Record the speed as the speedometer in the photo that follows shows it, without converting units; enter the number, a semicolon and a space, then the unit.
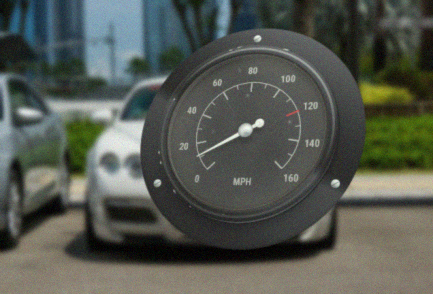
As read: 10; mph
